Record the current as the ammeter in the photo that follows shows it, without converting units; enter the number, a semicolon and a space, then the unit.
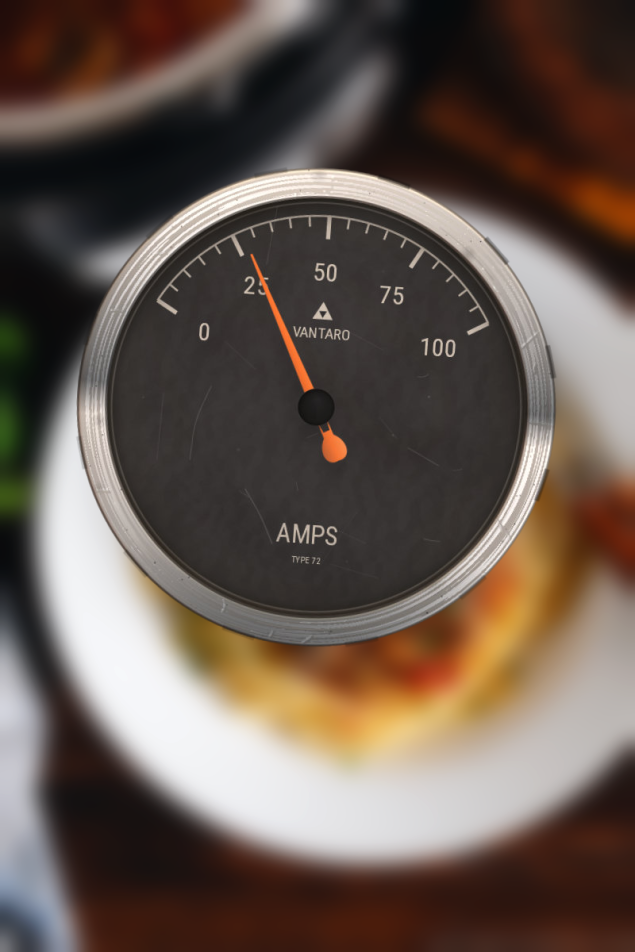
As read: 27.5; A
